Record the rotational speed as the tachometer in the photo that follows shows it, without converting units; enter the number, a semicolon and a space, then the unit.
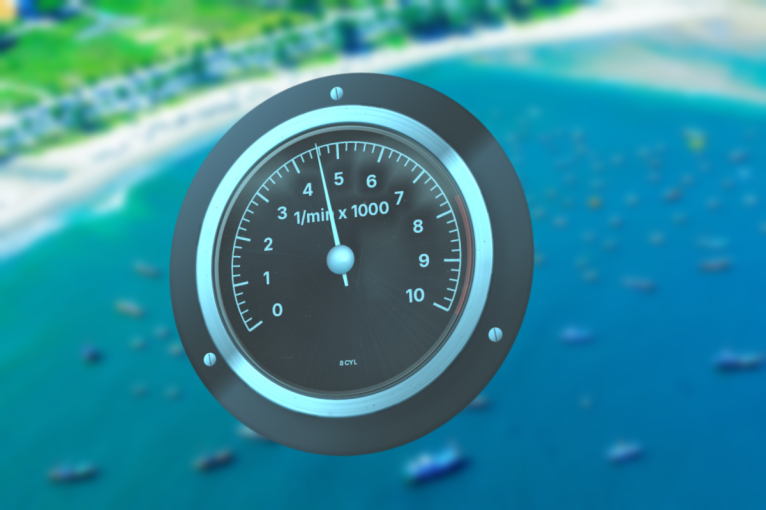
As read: 4600; rpm
